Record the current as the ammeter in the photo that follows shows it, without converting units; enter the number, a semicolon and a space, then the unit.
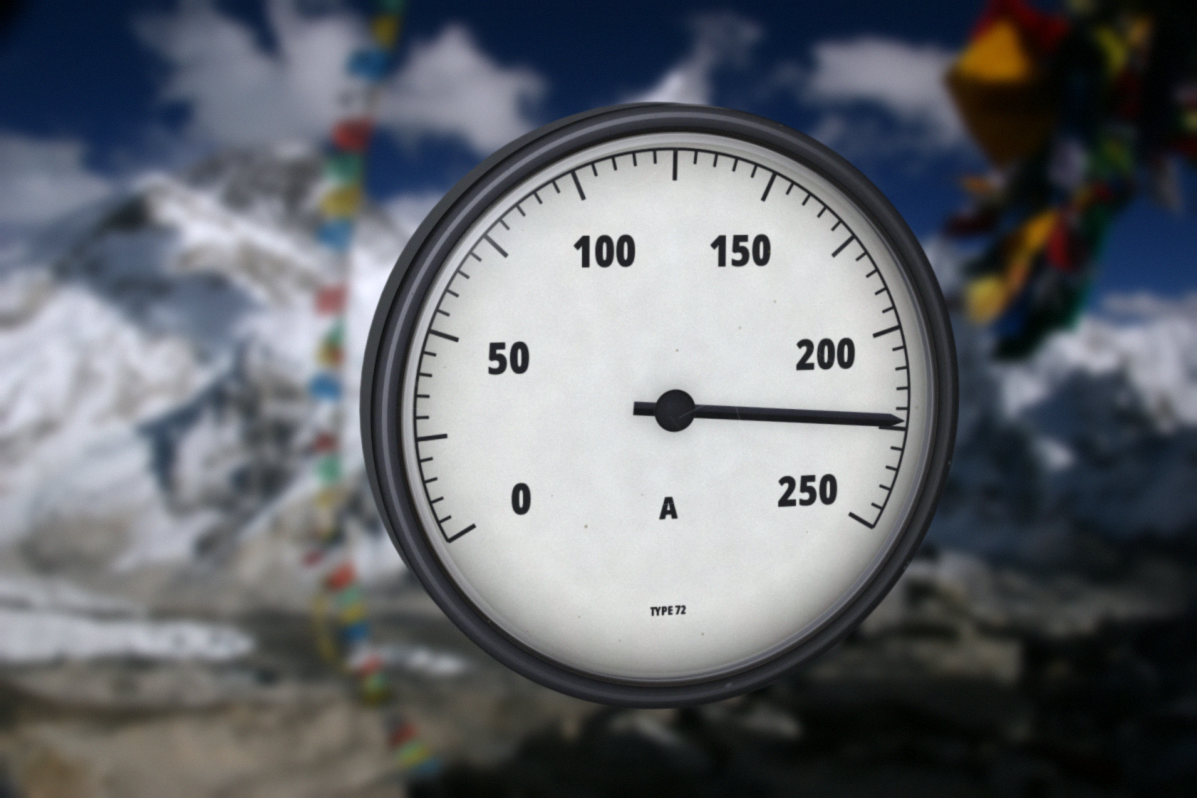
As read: 222.5; A
